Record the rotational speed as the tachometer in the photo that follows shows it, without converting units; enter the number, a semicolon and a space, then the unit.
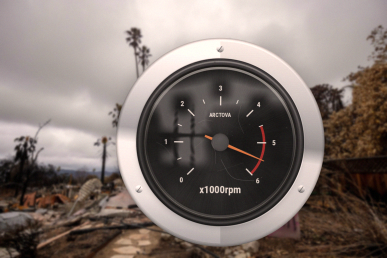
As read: 5500; rpm
